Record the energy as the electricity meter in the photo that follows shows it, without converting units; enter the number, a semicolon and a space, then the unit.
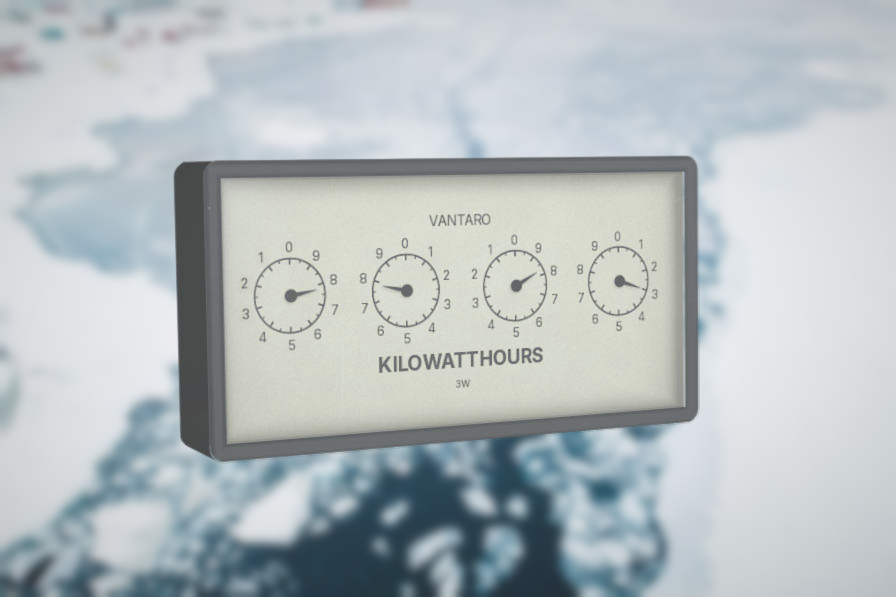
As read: 7783; kWh
